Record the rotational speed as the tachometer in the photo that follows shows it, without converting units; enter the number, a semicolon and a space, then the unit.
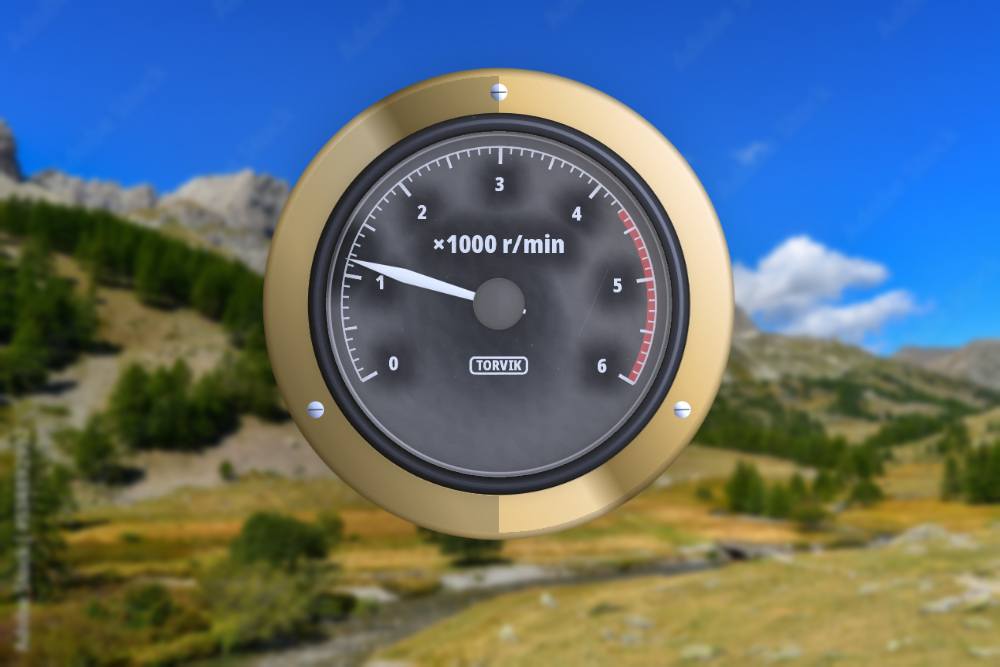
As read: 1150; rpm
